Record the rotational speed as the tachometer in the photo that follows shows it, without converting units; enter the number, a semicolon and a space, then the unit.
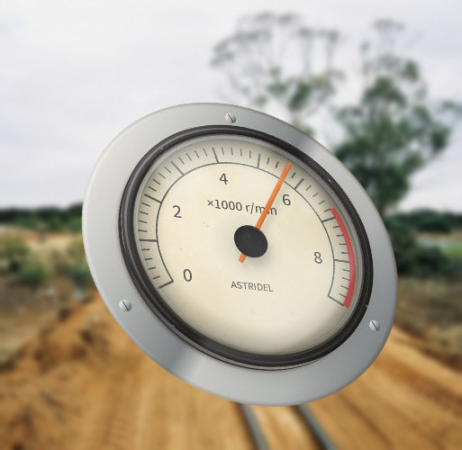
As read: 5600; rpm
